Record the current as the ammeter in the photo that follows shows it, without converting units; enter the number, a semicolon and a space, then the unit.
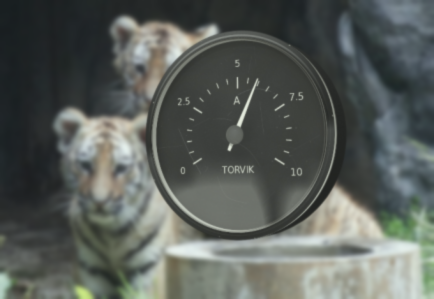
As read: 6; A
